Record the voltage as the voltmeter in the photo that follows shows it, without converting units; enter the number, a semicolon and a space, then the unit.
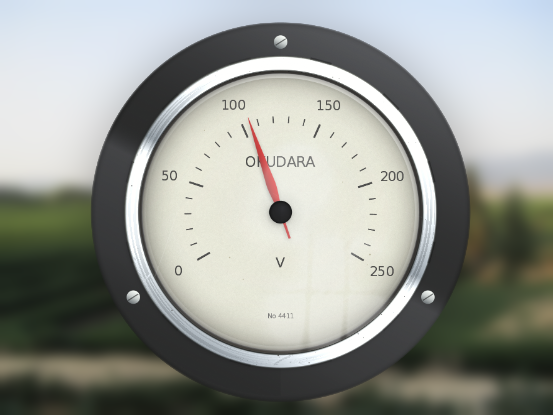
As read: 105; V
